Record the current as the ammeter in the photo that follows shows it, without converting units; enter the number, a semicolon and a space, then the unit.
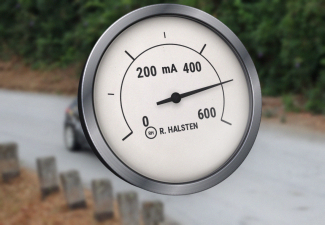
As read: 500; mA
